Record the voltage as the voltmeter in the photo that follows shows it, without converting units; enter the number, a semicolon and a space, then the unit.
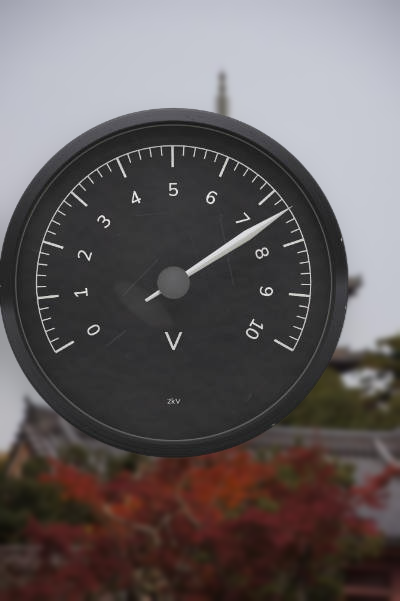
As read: 7.4; V
